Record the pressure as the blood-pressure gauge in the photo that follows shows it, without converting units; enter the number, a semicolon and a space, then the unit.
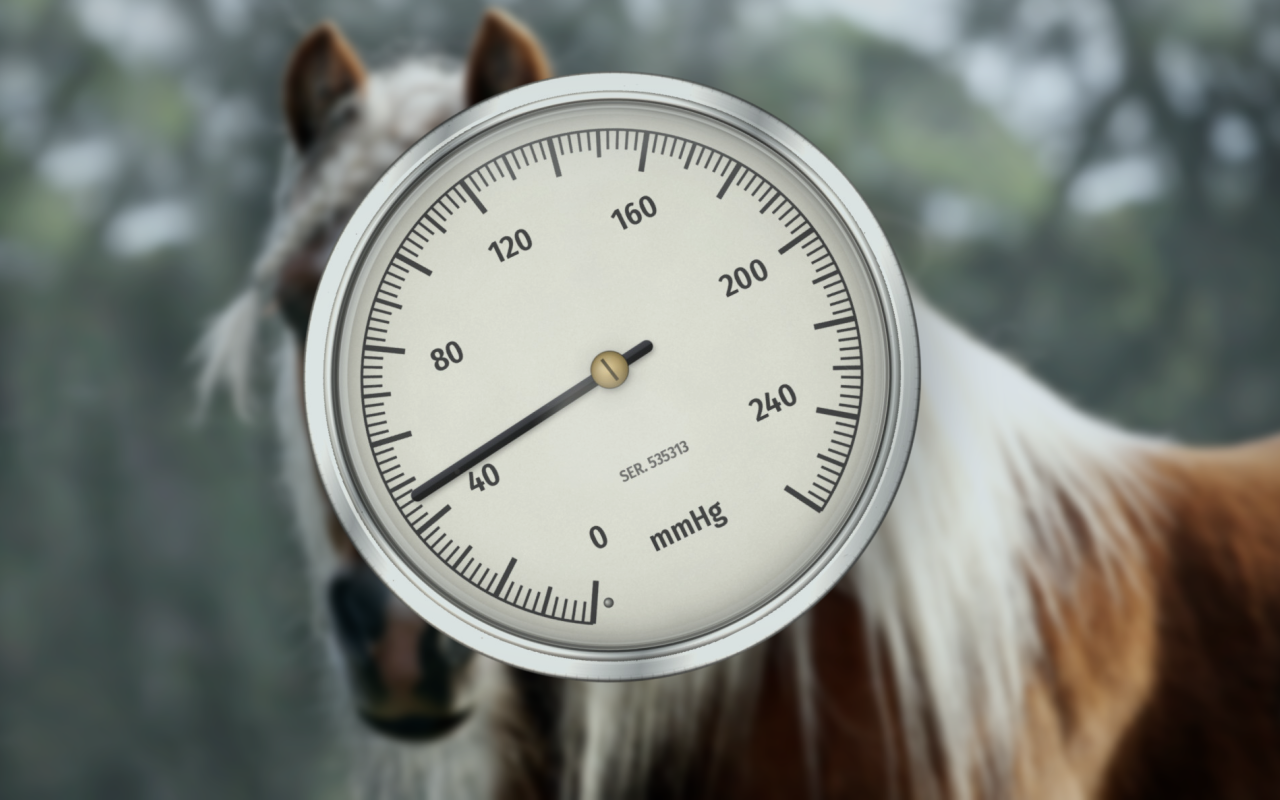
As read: 46; mmHg
